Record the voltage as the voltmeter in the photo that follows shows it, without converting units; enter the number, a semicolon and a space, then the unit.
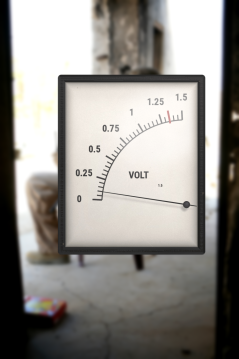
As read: 0.1; V
